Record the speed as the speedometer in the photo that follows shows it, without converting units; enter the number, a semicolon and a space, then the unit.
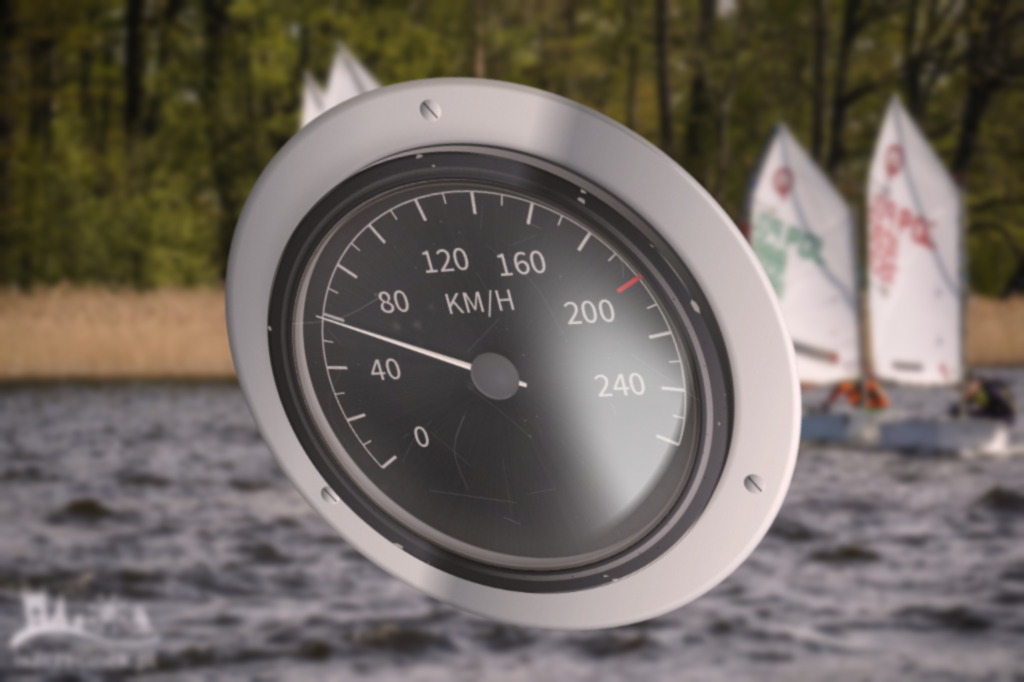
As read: 60; km/h
